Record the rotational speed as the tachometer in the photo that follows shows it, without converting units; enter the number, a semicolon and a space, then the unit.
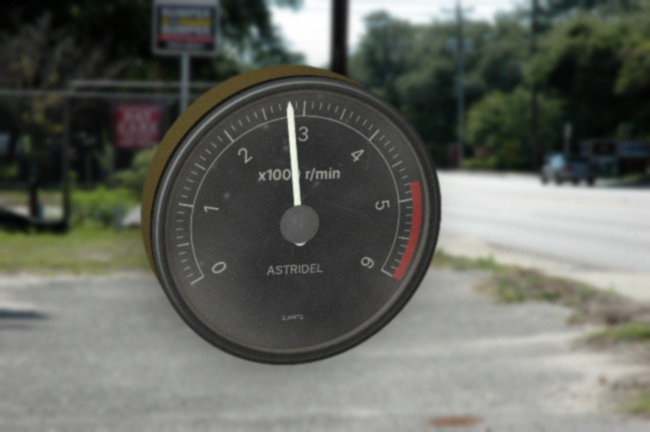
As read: 2800; rpm
